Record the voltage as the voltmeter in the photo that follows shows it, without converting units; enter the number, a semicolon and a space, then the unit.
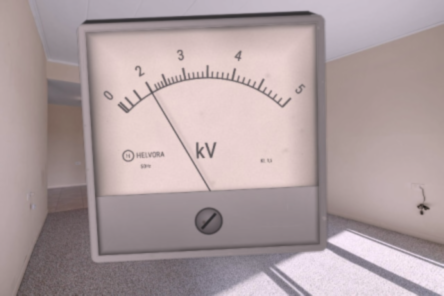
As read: 2; kV
